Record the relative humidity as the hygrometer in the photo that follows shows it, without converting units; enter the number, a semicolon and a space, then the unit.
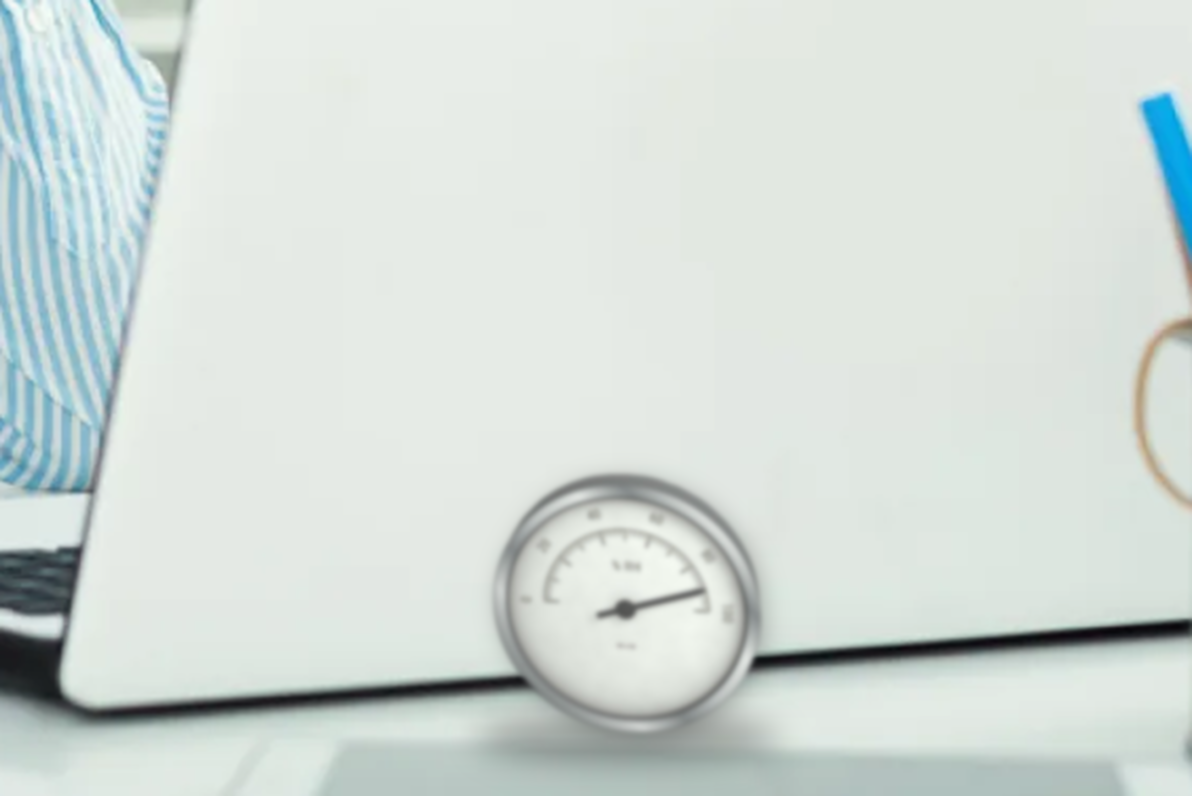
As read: 90; %
